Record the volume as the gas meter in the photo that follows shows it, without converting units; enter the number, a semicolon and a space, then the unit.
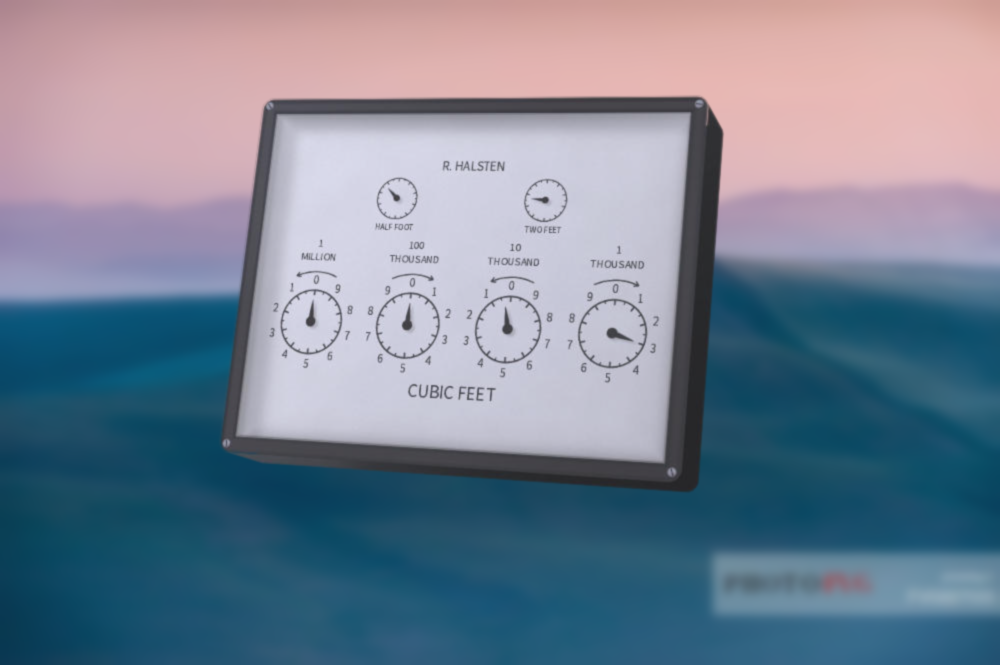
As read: 300; ft³
